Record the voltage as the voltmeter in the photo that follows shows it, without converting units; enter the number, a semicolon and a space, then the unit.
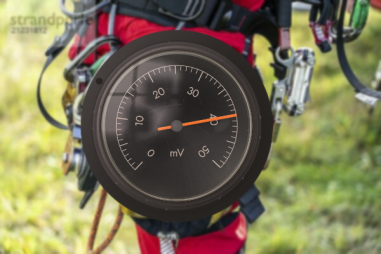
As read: 40; mV
